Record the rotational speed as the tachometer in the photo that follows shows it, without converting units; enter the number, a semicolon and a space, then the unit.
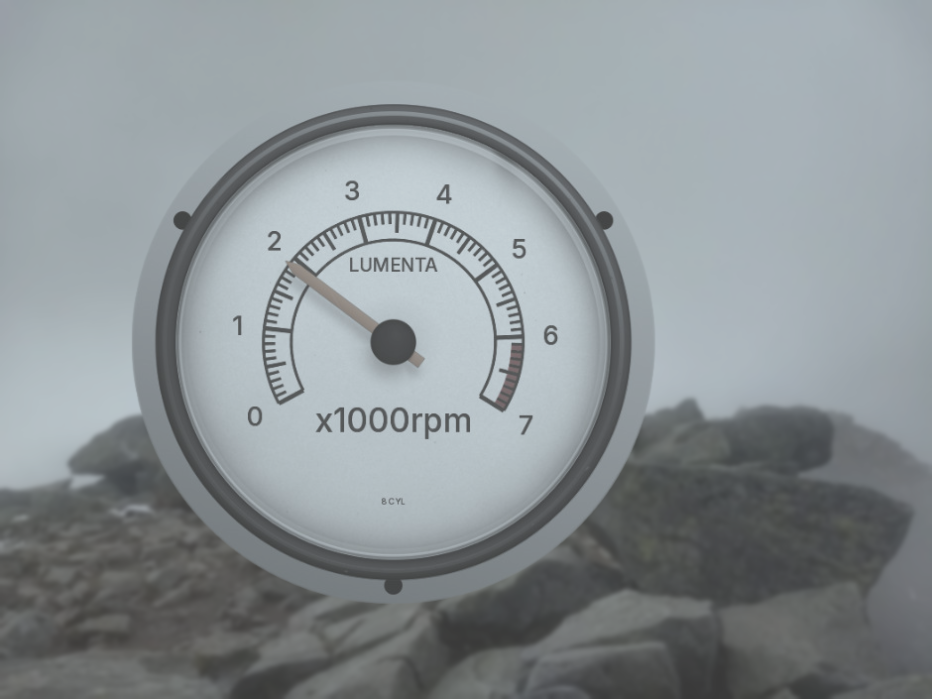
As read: 1900; rpm
